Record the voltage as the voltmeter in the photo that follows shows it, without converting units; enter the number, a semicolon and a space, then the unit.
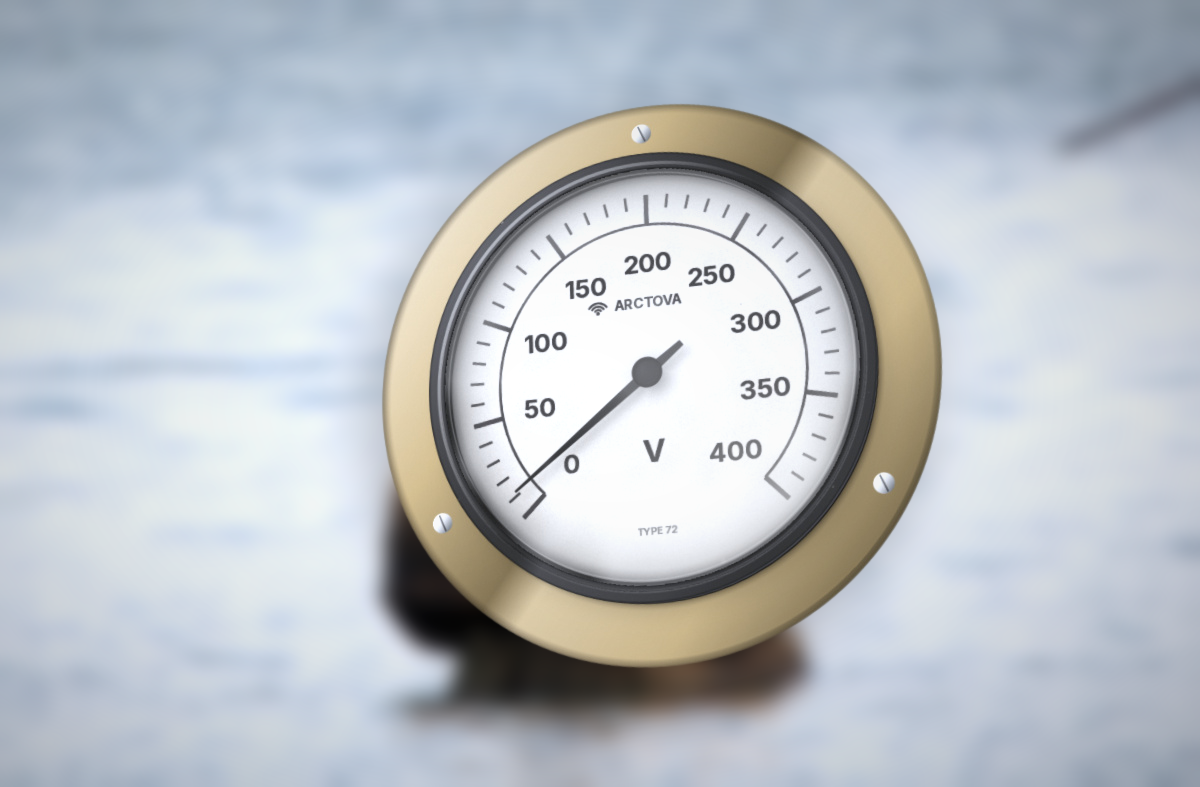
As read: 10; V
